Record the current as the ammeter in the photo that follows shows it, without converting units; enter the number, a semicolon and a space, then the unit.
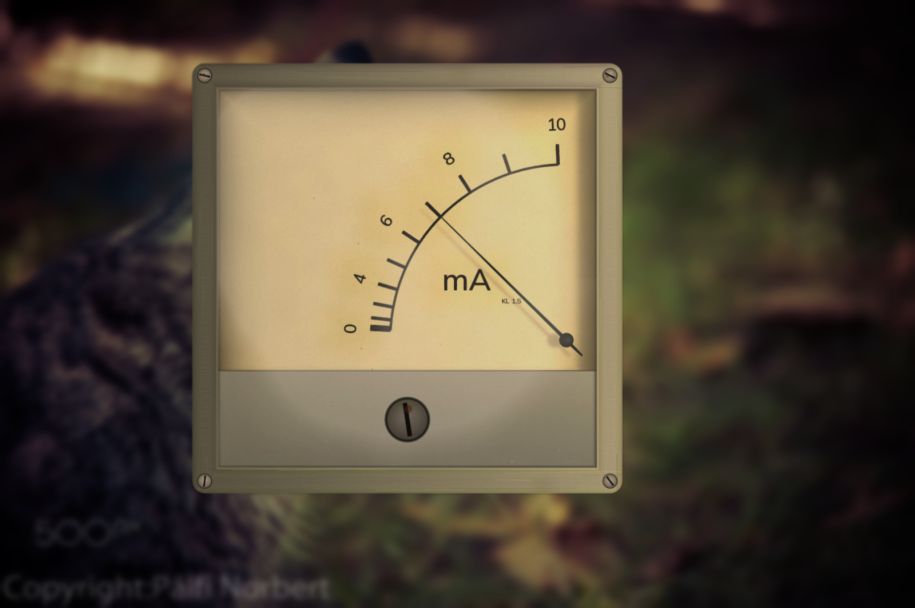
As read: 7; mA
